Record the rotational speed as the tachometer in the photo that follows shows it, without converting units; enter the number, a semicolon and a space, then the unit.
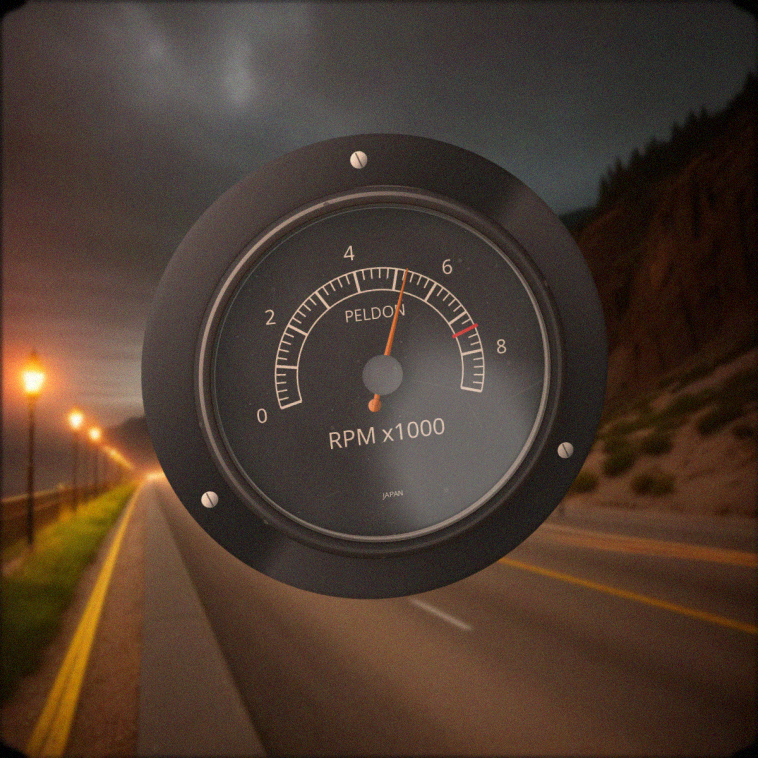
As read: 5200; rpm
